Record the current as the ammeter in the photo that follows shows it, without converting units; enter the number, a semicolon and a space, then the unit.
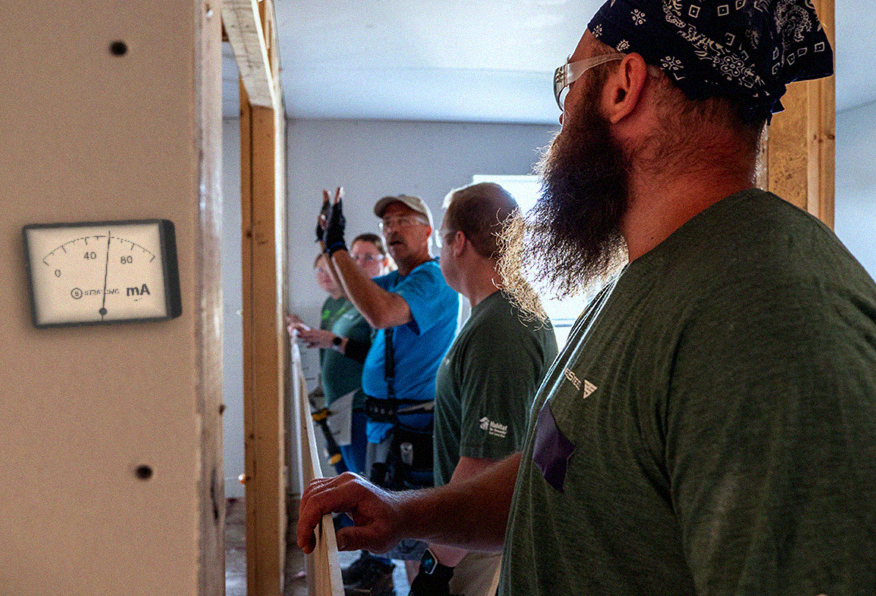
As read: 60; mA
